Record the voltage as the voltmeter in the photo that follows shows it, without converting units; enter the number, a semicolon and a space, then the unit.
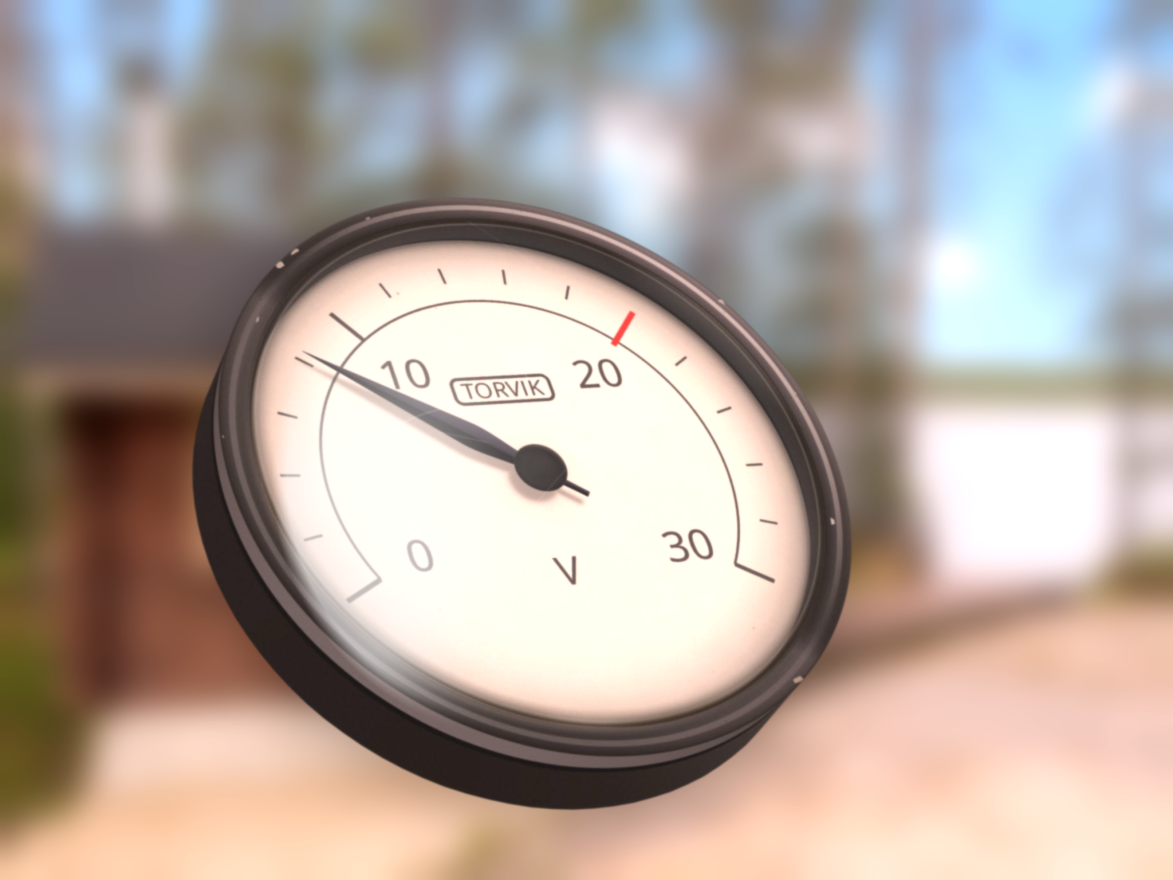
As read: 8; V
